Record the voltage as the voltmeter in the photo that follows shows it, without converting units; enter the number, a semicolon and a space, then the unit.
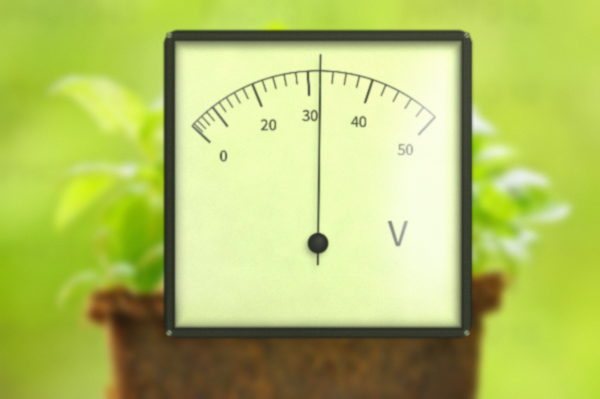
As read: 32; V
